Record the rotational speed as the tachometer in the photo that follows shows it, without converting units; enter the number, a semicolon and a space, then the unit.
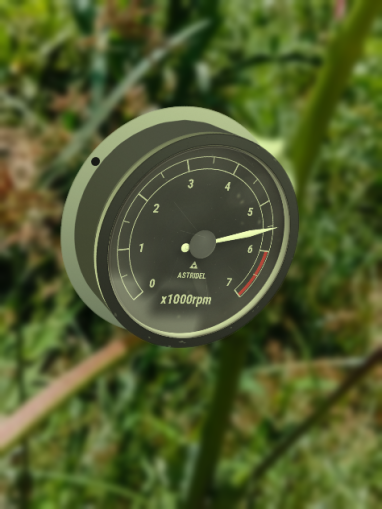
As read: 5500; rpm
